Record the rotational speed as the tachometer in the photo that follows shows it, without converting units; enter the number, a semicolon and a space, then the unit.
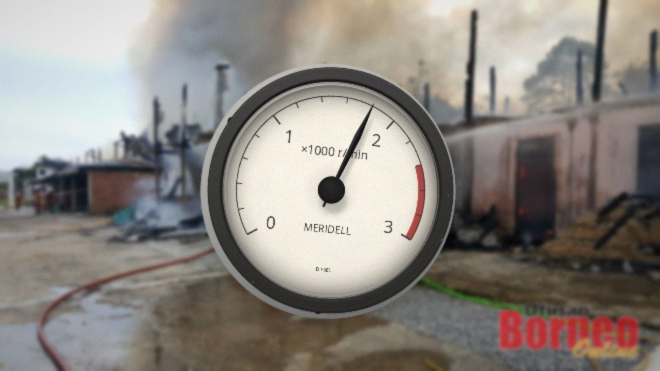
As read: 1800; rpm
